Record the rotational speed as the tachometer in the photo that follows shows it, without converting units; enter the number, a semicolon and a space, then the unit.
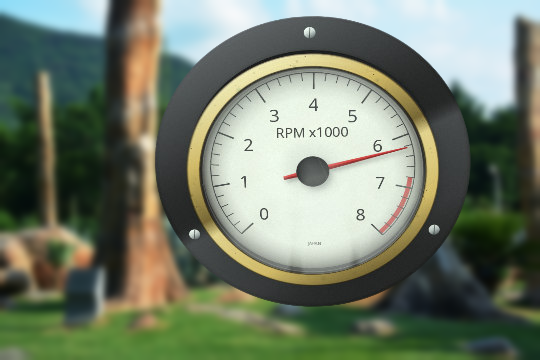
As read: 6200; rpm
